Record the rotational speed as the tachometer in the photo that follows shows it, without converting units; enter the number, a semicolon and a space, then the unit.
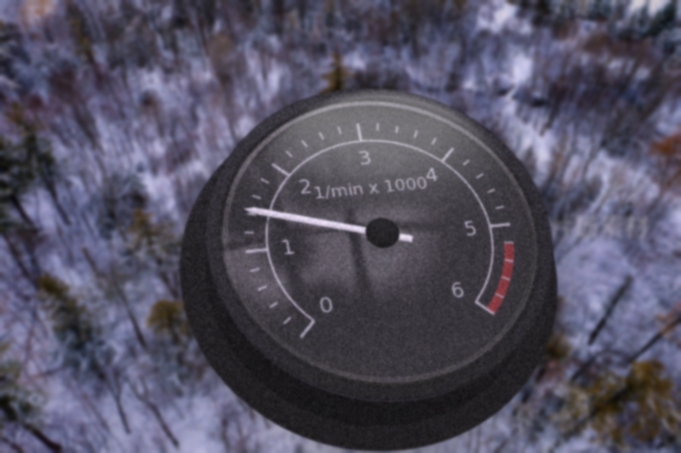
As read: 1400; rpm
